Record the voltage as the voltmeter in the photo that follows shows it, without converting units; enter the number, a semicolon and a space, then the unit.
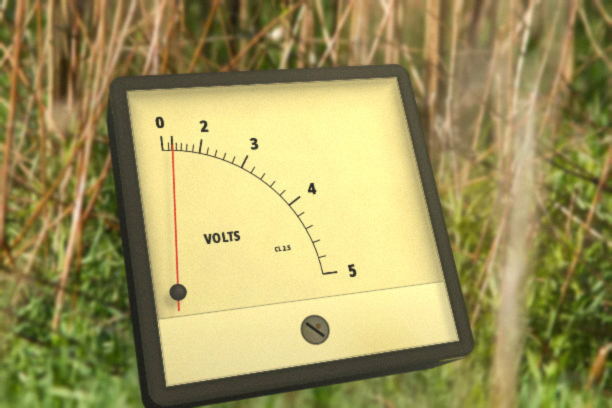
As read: 1; V
